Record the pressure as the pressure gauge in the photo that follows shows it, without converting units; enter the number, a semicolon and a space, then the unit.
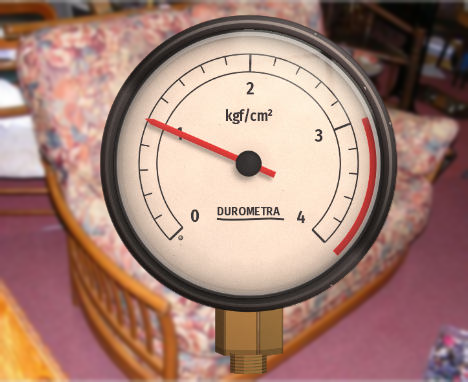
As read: 1; kg/cm²
